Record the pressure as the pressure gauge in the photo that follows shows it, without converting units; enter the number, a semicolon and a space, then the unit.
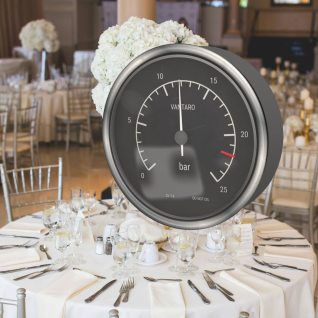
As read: 12; bar
